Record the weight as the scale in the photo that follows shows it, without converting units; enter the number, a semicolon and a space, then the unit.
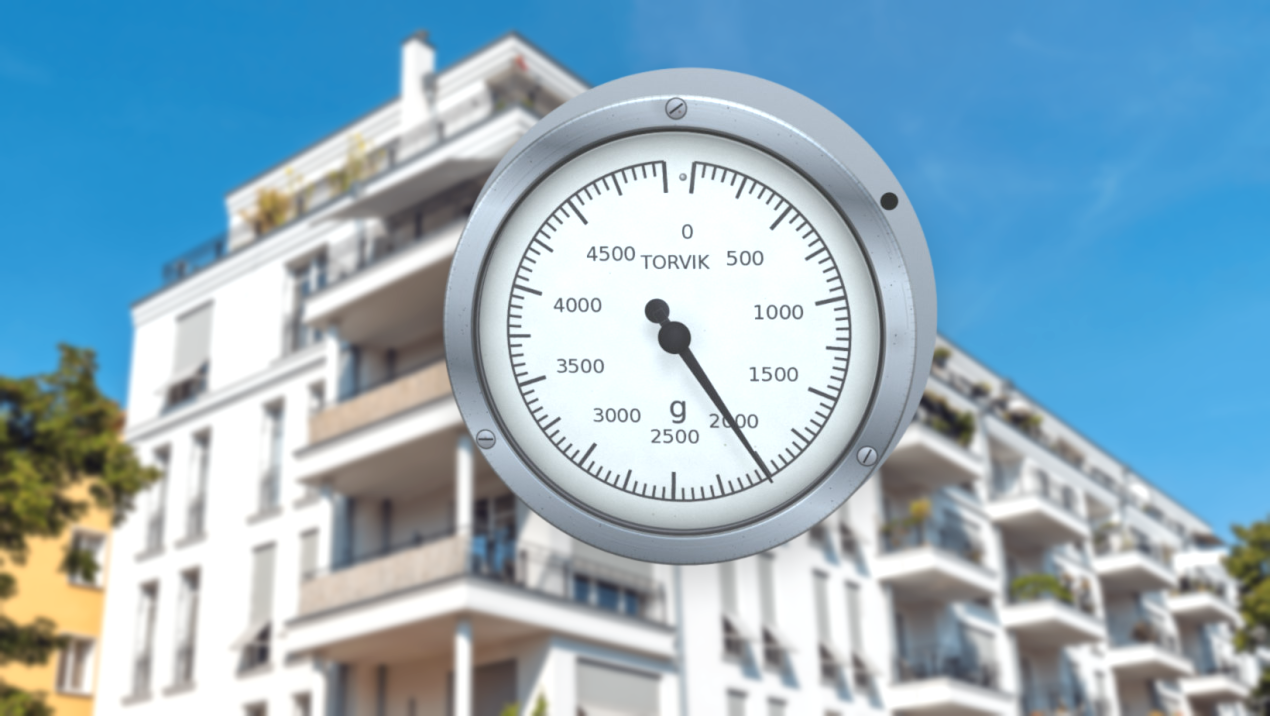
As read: 2000; g
